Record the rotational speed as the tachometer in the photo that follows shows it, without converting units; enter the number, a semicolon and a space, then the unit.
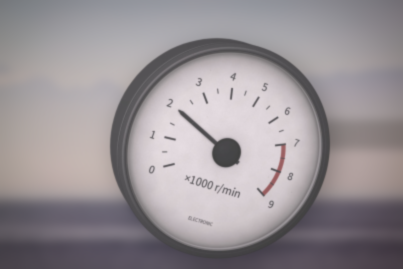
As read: 2000; rpm
